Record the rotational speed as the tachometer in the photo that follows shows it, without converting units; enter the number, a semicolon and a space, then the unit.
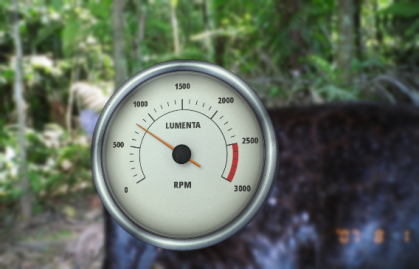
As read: 800; rpm
